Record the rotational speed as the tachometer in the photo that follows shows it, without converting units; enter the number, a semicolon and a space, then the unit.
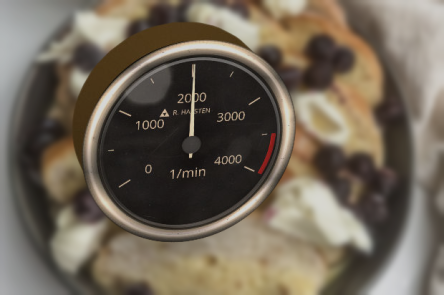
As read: 2000; rpm
